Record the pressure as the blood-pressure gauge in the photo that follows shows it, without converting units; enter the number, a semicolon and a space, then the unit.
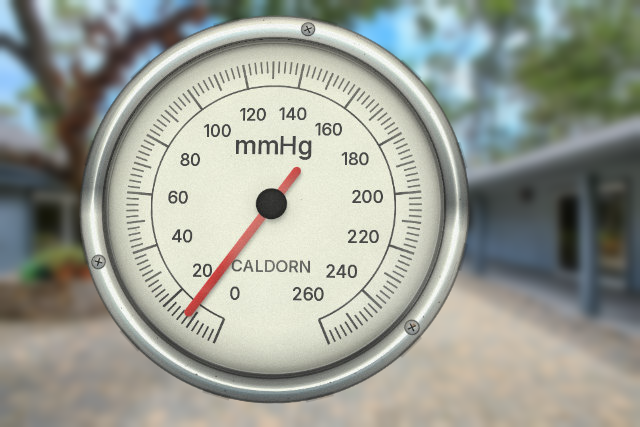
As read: 12; mmHg
